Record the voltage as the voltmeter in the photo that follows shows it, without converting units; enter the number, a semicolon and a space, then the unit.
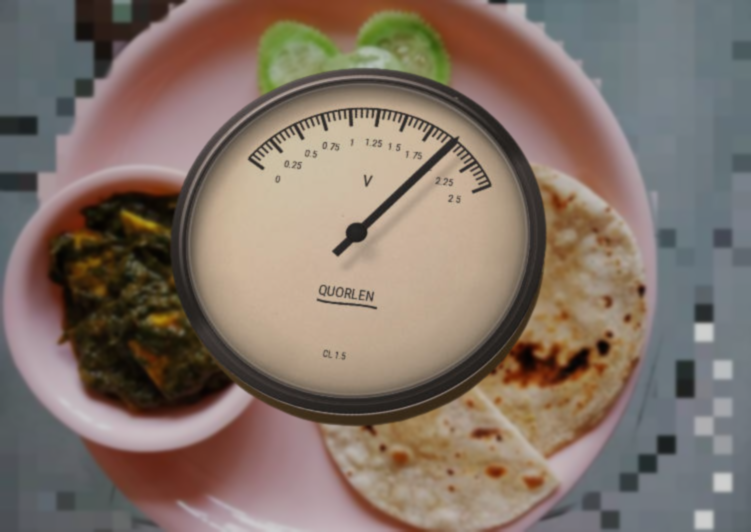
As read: 2; V
